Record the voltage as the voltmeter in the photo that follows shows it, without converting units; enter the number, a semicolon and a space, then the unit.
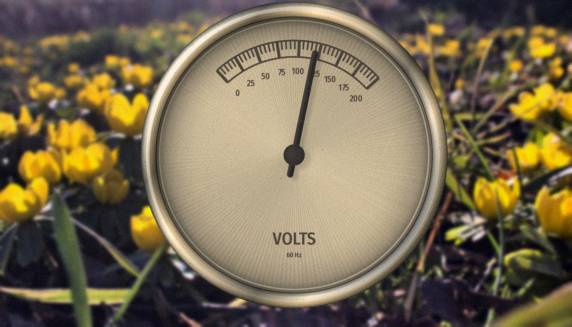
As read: 120; V
